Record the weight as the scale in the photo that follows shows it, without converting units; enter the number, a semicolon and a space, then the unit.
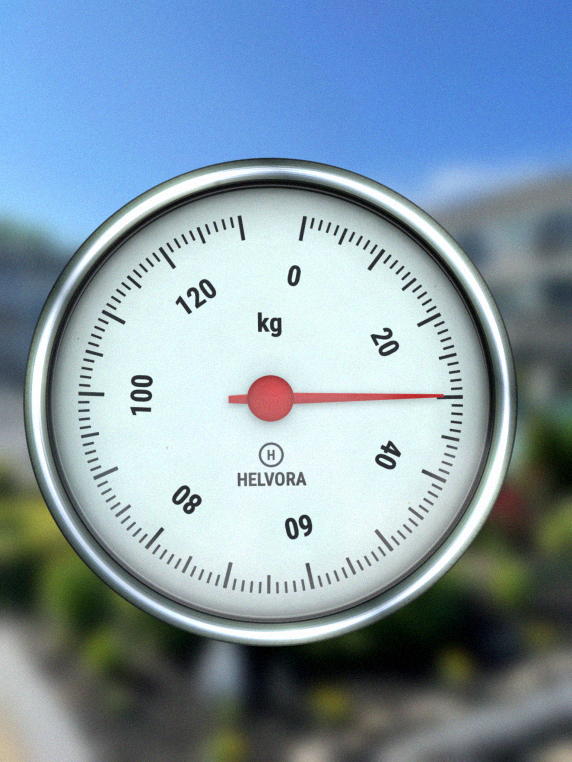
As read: 30; kg
